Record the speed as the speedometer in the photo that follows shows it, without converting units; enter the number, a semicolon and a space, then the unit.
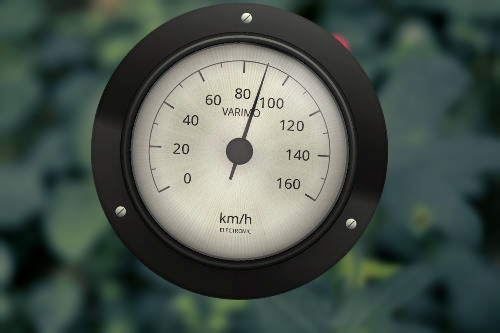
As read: 90; km/h
